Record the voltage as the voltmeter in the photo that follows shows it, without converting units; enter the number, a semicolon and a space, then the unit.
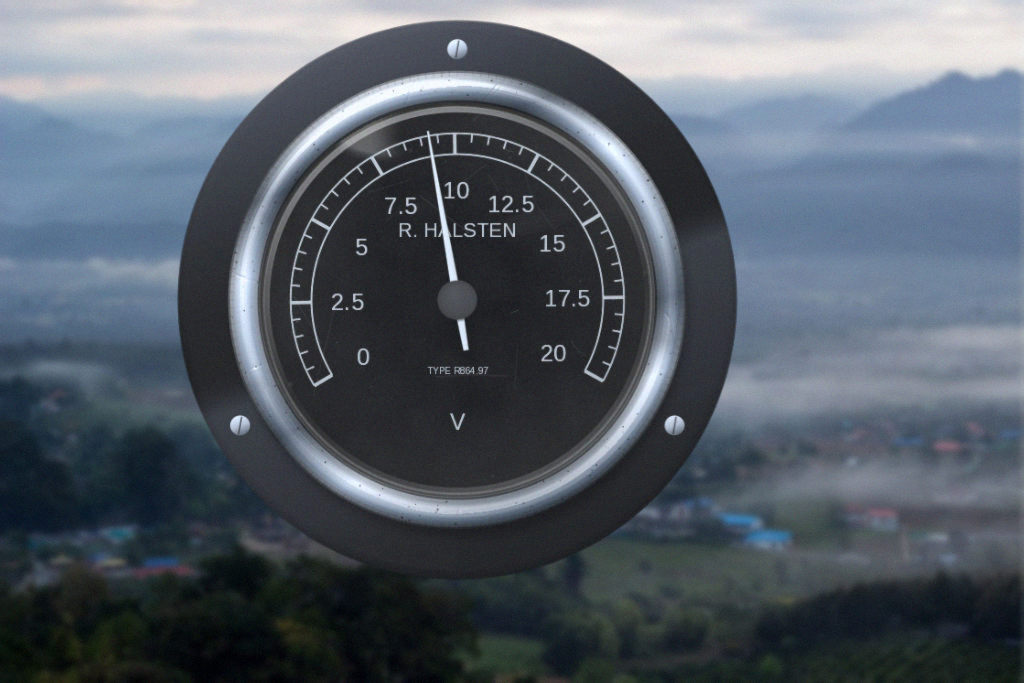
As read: 9.25; V
